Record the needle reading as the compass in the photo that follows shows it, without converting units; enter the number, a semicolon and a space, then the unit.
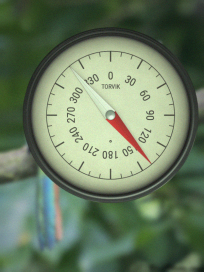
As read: 140; °
